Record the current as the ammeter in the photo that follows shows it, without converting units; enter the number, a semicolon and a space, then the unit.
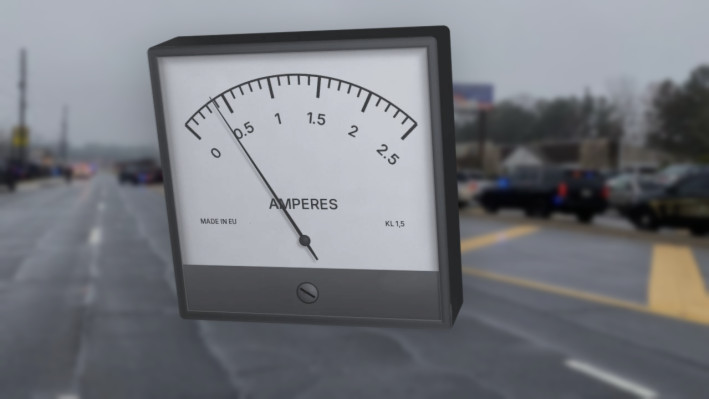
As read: 0.4; A
